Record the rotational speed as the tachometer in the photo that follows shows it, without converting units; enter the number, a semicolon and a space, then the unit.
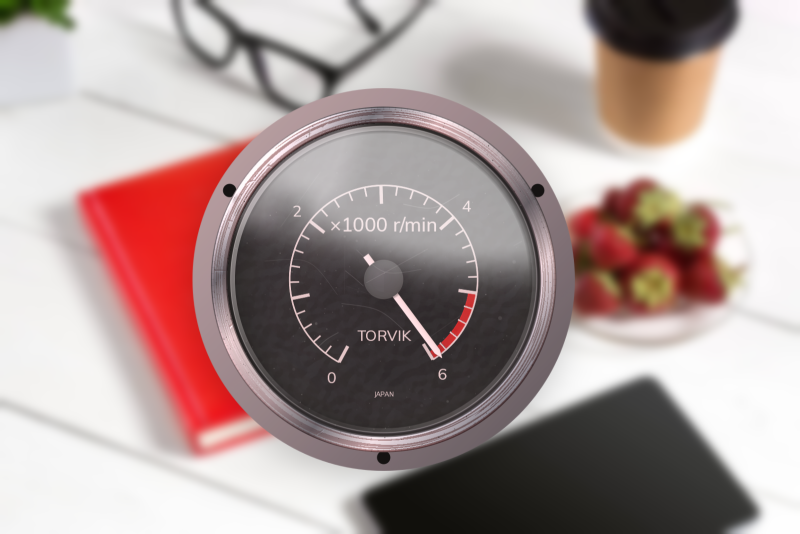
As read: 5900; rpm
